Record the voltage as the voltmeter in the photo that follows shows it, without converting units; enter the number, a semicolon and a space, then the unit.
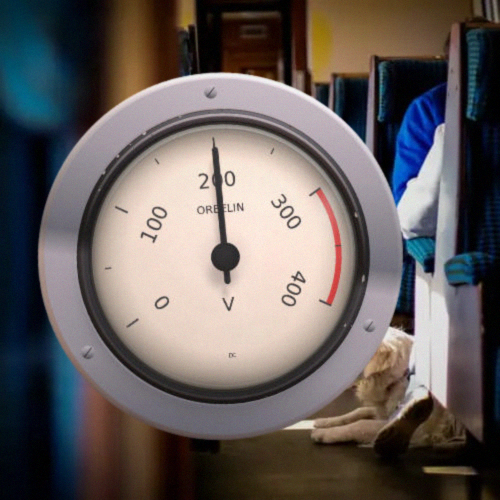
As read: 200; V
